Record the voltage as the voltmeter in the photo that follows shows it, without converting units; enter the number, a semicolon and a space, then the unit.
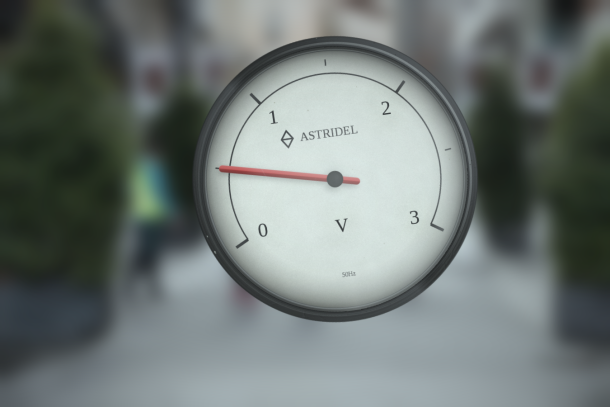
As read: 0.5; V
